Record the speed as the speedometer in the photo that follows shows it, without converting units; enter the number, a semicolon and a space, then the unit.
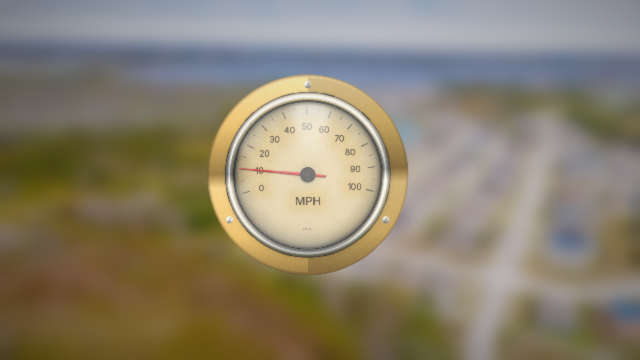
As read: 10; mph
